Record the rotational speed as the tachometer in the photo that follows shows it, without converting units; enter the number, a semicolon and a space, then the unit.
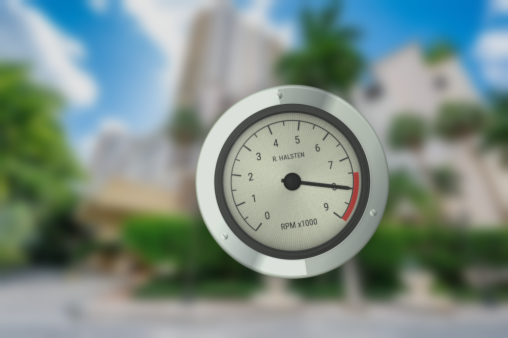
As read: 8000; rpm
